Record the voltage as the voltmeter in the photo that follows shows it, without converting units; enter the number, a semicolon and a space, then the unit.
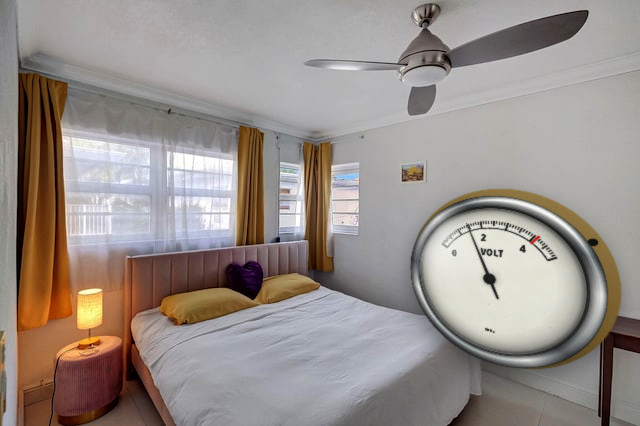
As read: 1.5; V
